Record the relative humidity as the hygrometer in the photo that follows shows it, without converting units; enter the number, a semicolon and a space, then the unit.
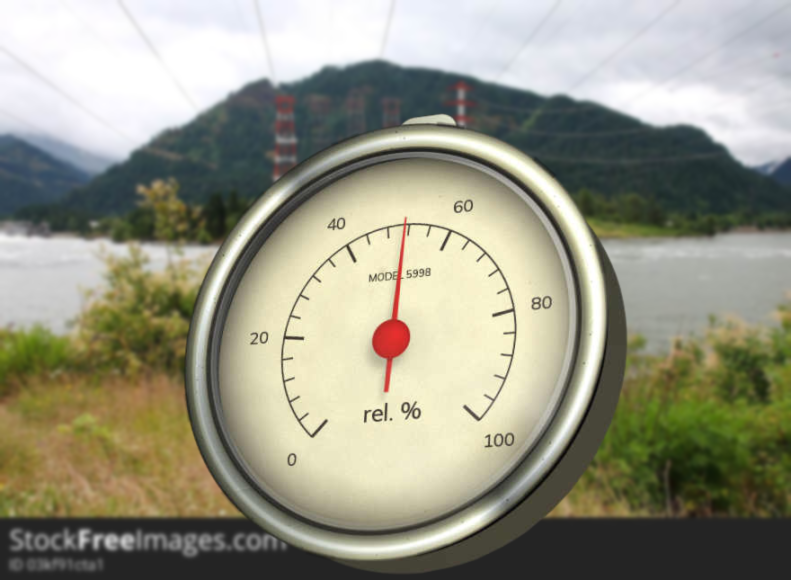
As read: 52; %
